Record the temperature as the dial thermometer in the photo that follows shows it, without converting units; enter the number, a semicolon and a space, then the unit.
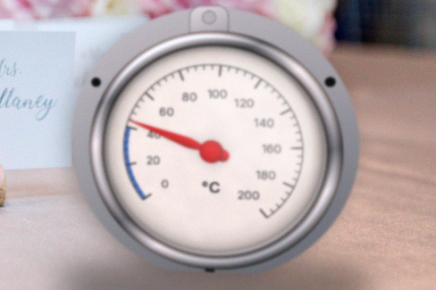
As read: 44; °C
